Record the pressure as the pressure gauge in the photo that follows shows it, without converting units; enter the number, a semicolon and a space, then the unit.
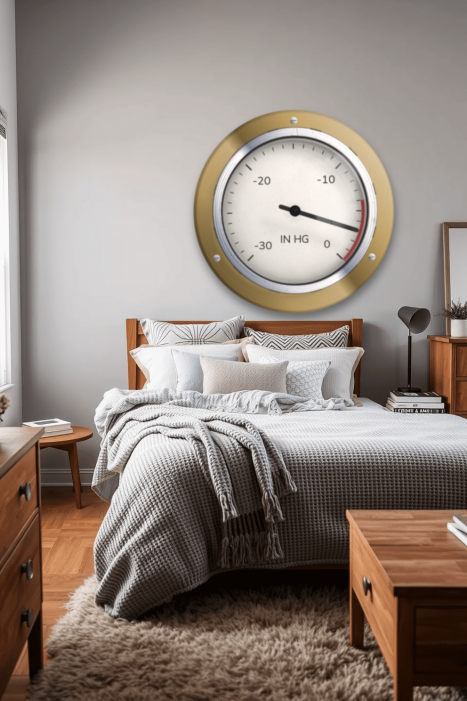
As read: -3; inHg
